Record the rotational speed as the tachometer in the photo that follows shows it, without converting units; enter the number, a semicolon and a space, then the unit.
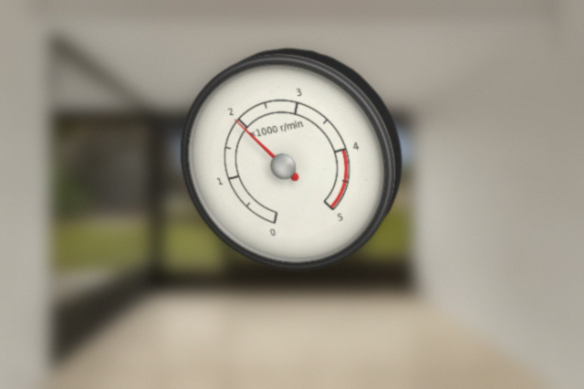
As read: 2000; rpm
